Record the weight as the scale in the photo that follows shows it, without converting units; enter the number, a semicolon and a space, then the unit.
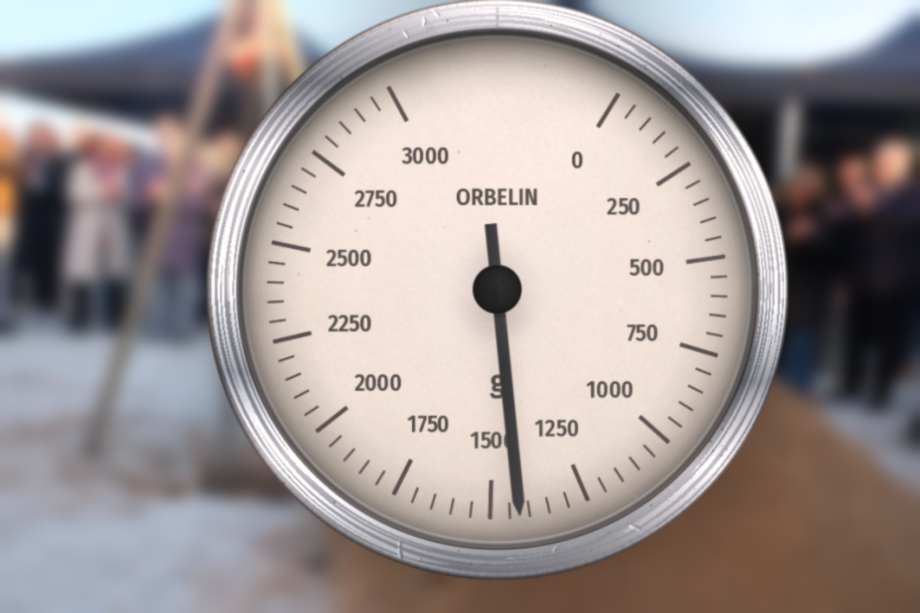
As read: 1425; g
